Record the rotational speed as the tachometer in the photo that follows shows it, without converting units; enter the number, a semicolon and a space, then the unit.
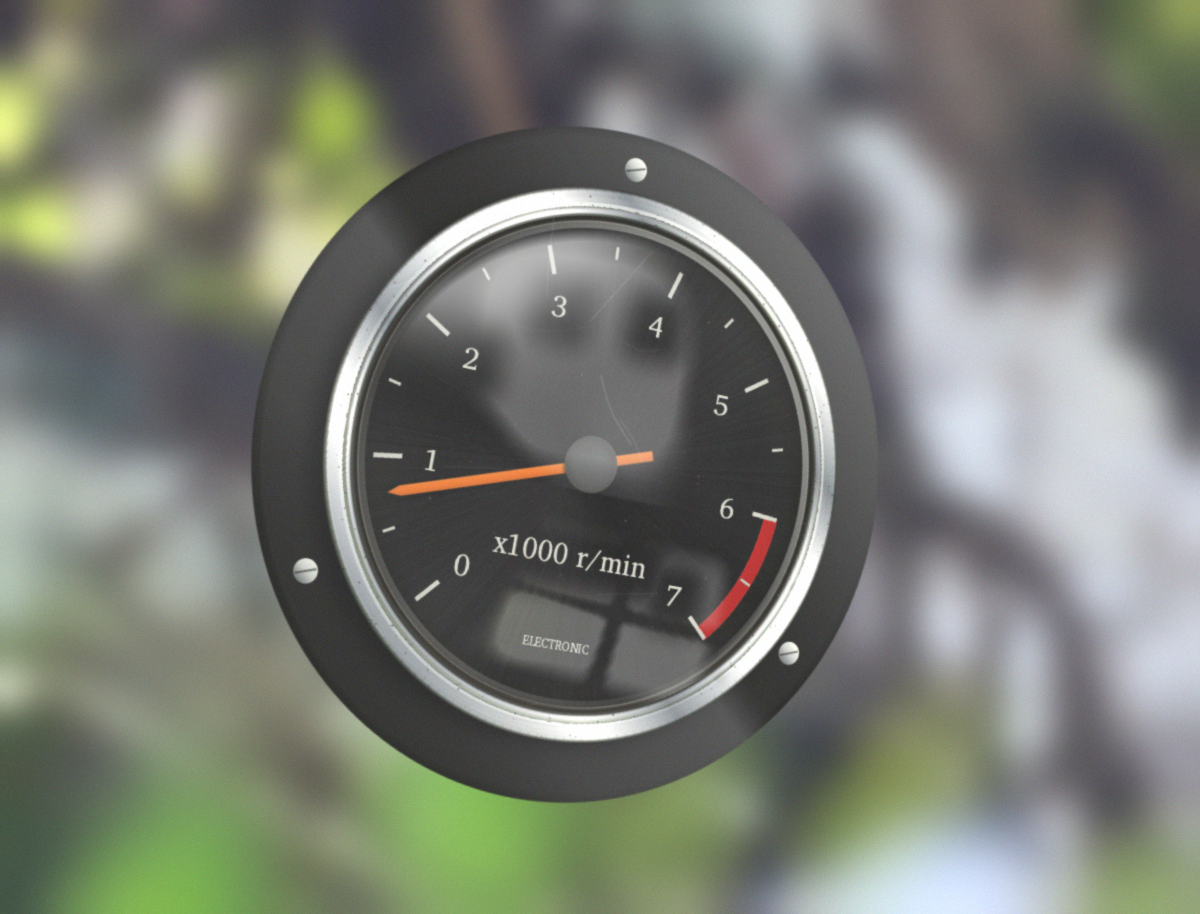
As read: 750; rpm
